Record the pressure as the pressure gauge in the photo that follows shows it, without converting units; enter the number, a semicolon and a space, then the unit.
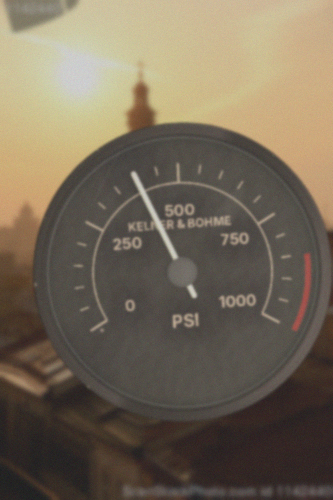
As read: 400; psi
